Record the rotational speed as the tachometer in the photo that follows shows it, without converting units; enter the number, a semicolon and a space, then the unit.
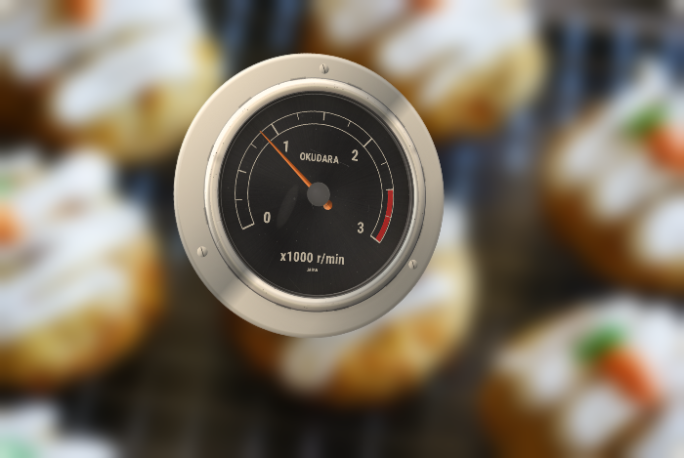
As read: 875; rpm
